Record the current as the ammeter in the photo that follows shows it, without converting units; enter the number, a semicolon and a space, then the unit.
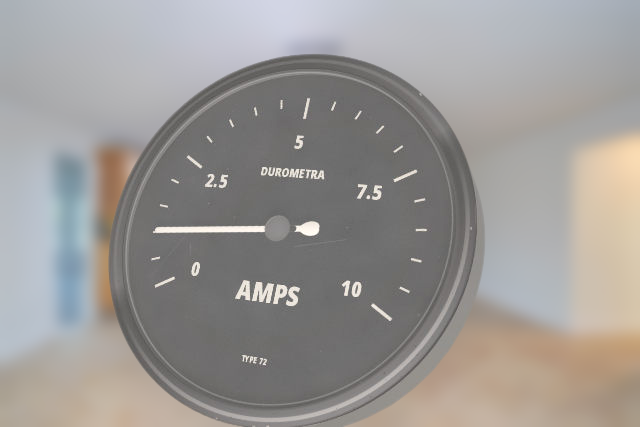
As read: 1; A
